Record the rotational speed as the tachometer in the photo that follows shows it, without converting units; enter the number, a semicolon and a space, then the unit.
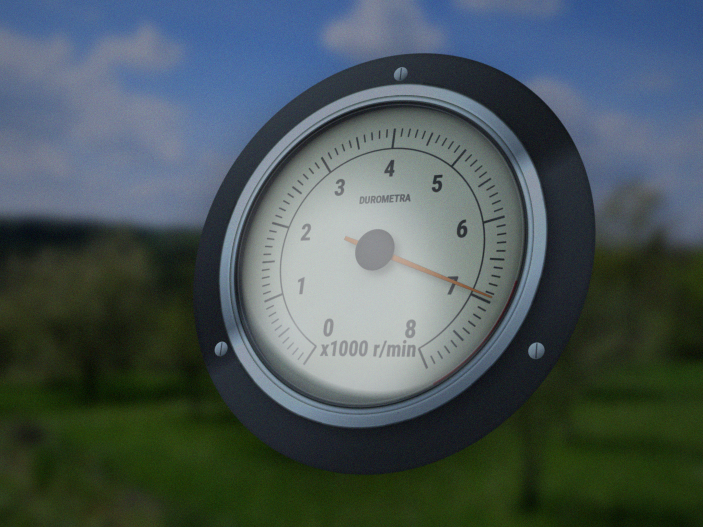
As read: 6950; rpm
